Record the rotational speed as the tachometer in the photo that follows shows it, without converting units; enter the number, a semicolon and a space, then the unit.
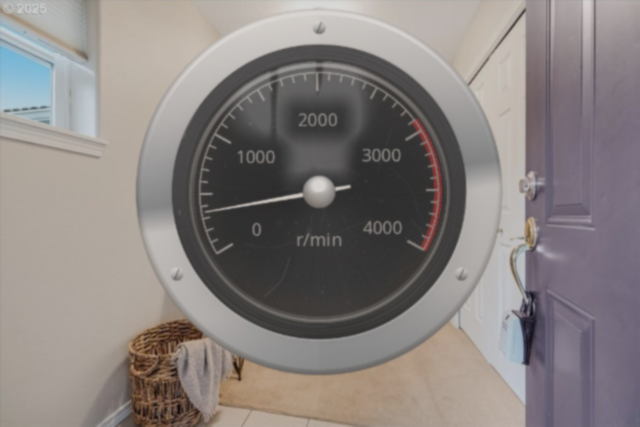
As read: 350; rpm
